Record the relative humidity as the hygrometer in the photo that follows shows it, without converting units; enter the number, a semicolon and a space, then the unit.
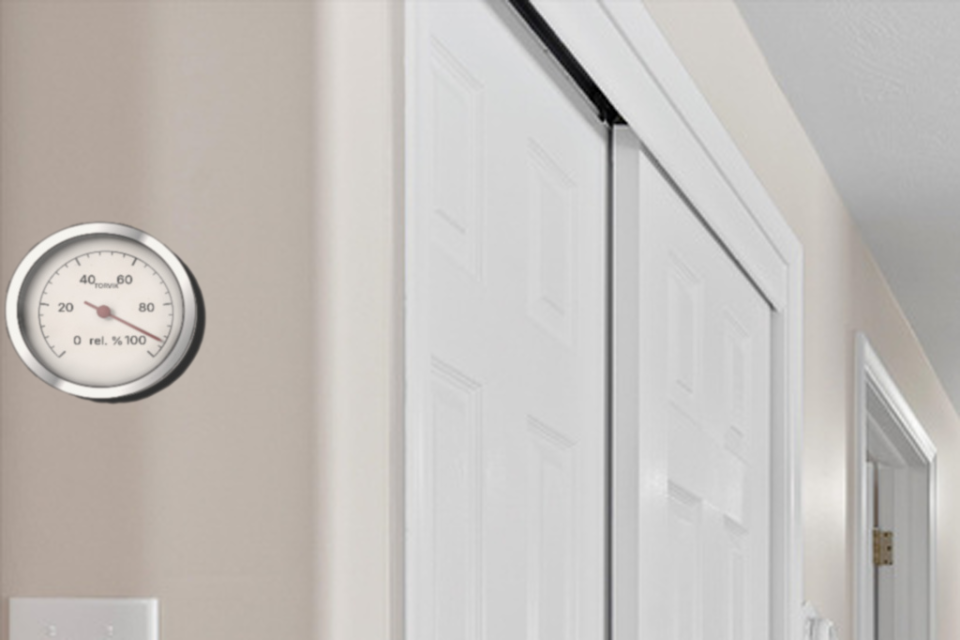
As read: 94; %
